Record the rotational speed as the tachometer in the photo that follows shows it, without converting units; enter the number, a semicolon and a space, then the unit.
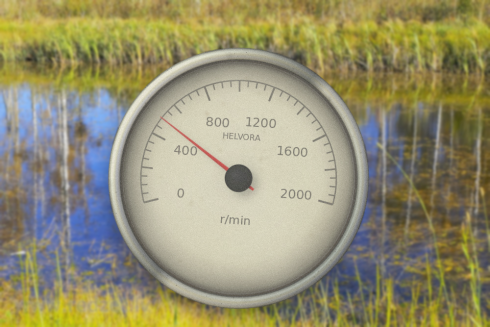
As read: 500; rpm
